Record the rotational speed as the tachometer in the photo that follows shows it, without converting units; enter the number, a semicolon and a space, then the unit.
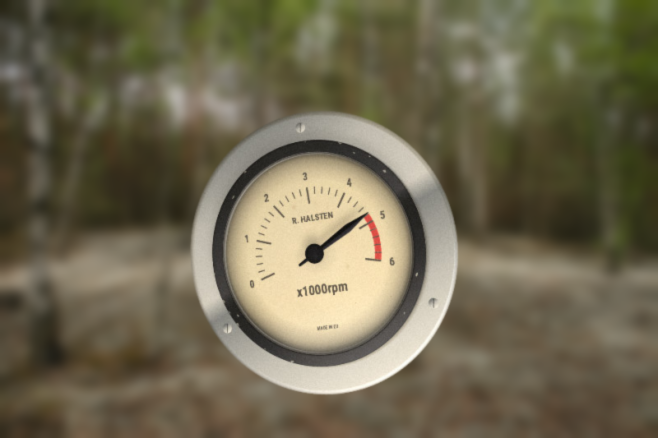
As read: 4800; rpm
